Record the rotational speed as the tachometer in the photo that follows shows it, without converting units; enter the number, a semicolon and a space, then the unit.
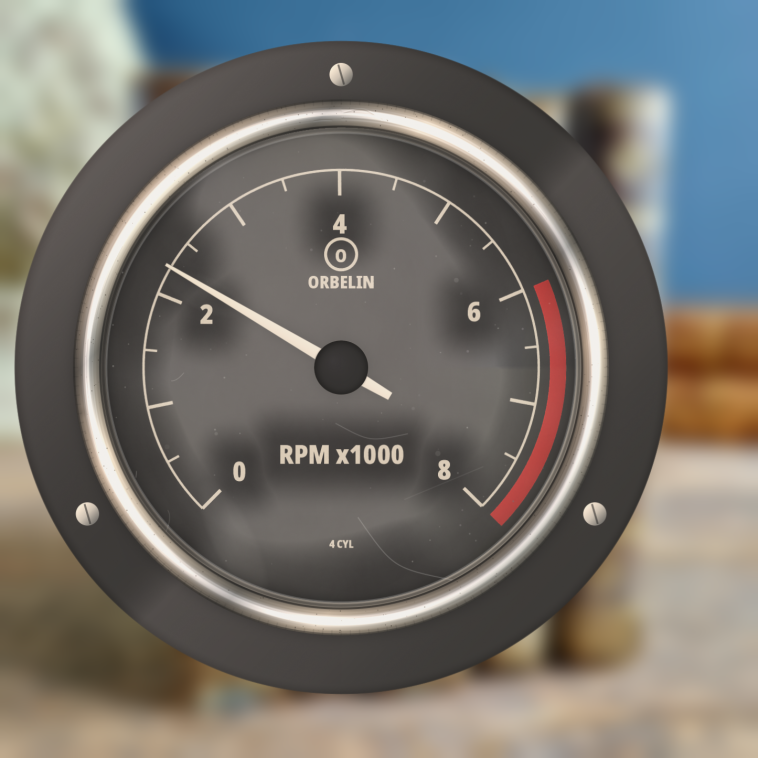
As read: 2250; rpm
